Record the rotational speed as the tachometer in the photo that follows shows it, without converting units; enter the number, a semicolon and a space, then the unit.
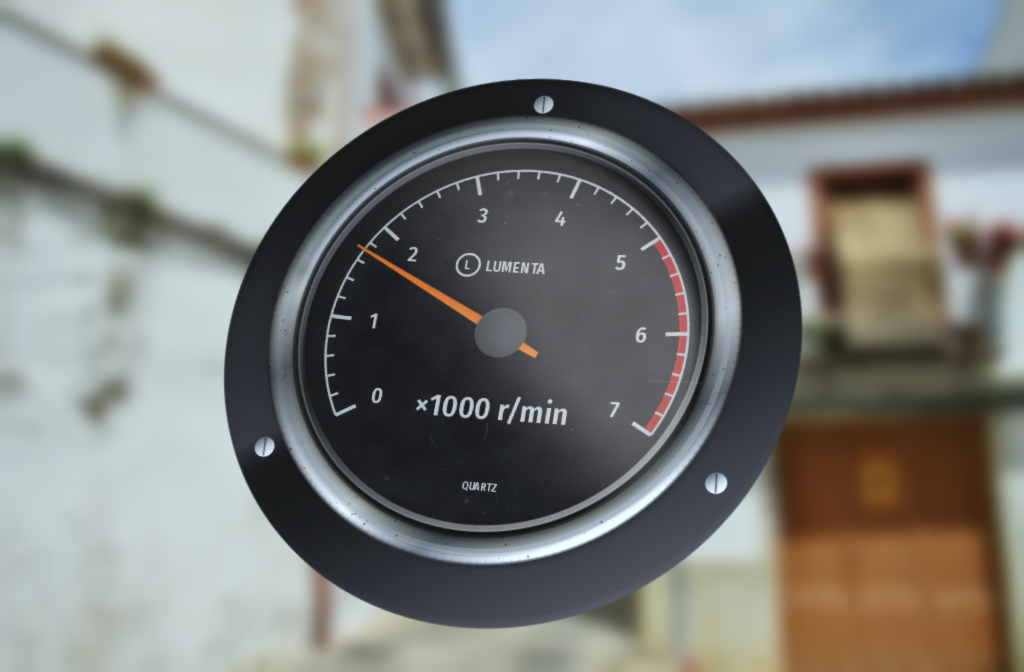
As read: 1700; rpm
